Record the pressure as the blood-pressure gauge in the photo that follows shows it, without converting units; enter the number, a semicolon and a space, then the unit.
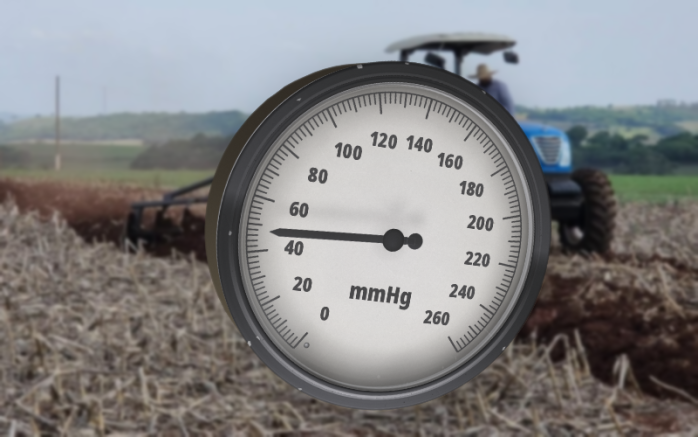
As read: 48; mmHg
